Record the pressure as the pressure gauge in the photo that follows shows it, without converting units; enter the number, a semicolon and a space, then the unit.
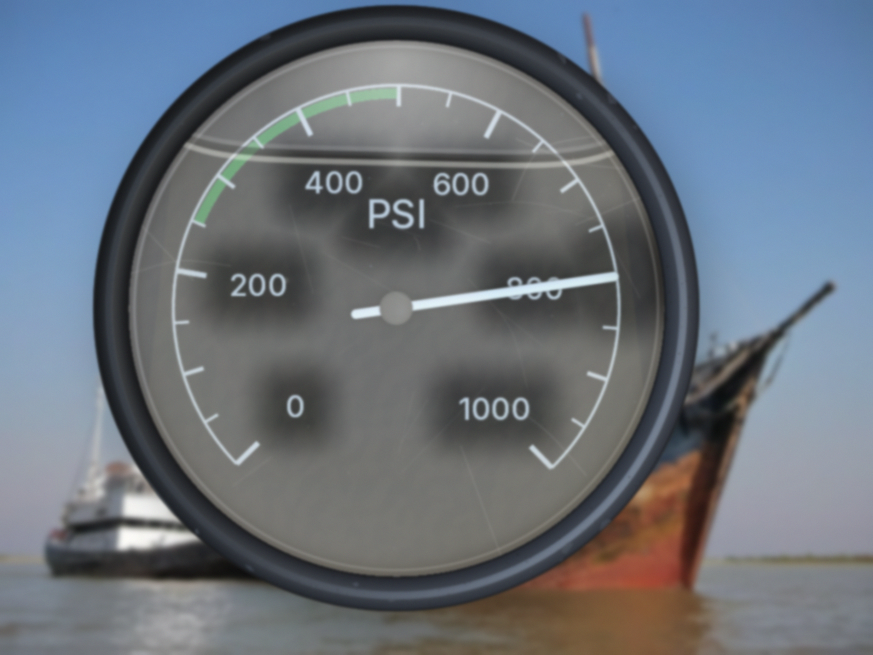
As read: 800; psi
